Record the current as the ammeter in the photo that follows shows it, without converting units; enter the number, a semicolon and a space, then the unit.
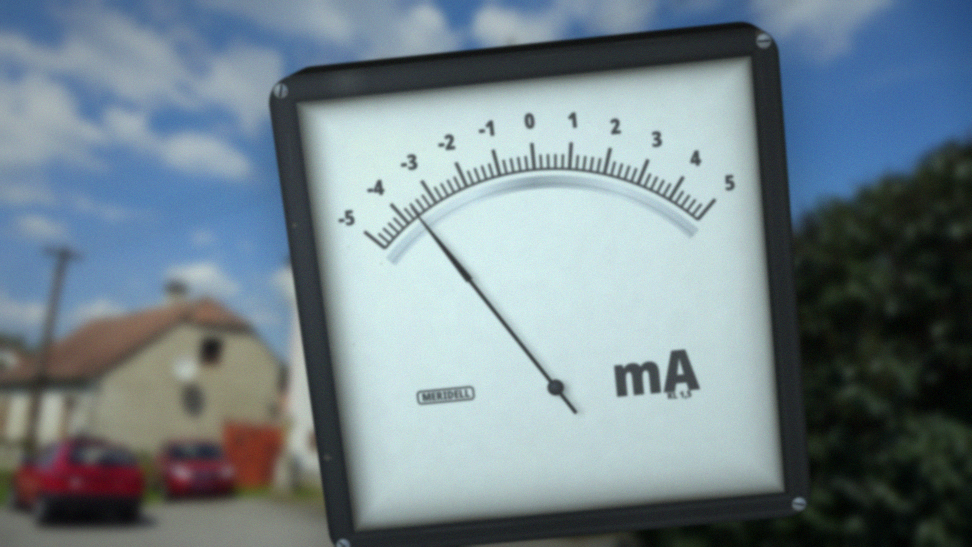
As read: -3.6; mA
